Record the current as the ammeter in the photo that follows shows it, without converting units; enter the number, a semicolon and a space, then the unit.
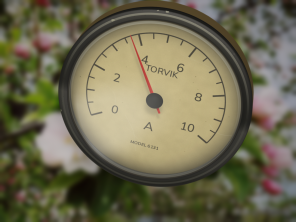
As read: 3.75; A
